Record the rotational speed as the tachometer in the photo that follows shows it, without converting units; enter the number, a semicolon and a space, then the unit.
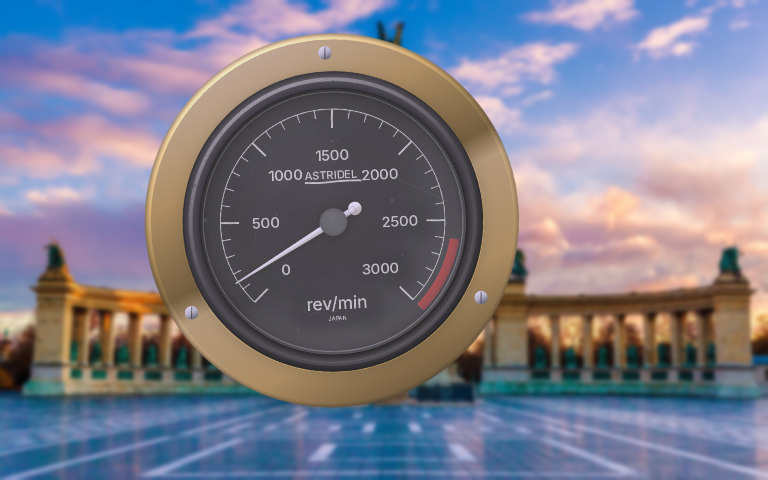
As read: 150; rpm
